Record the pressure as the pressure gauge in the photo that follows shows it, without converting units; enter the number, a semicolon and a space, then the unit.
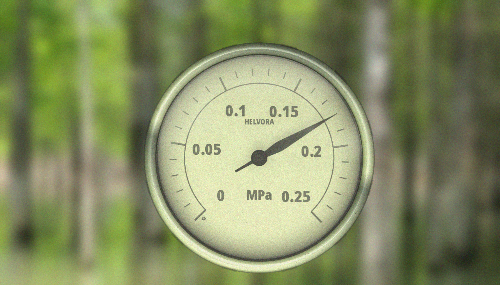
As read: 0.18; MPa
